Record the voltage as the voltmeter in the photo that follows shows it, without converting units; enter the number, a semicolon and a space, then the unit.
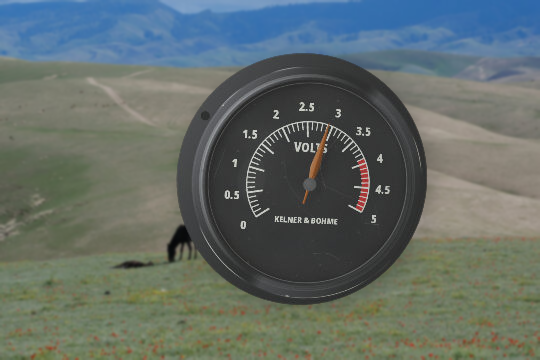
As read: 2.9; V
